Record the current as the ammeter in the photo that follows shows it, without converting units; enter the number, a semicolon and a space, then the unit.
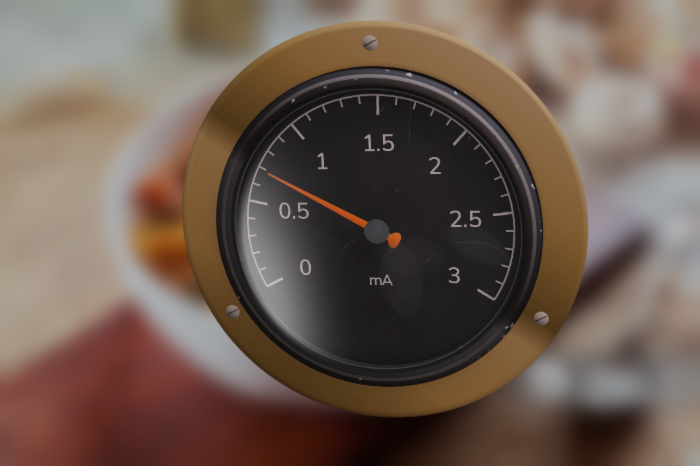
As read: 0.7; mA
